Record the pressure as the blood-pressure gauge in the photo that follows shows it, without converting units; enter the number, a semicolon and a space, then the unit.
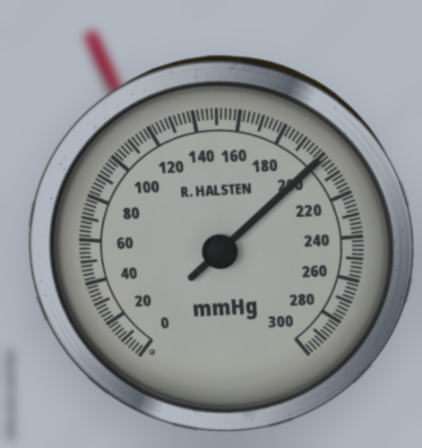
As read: 200; mmHg
